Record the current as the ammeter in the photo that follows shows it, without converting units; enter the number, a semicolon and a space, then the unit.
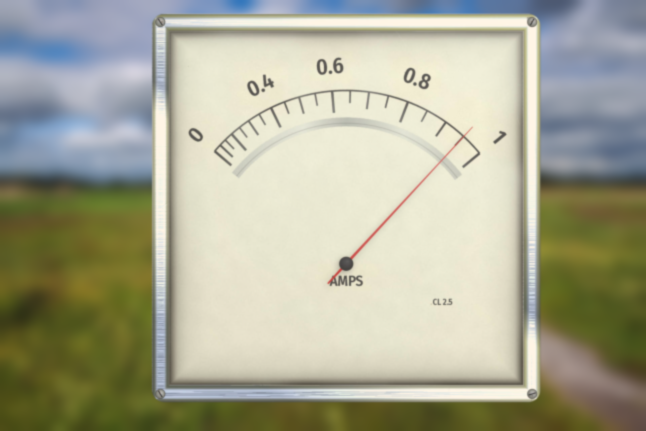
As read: 0.95; A
